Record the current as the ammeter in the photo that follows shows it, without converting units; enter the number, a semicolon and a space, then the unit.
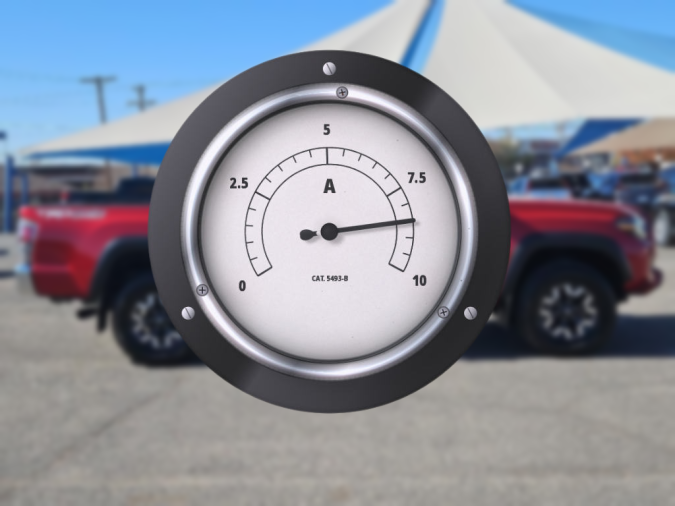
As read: 8.5; A
